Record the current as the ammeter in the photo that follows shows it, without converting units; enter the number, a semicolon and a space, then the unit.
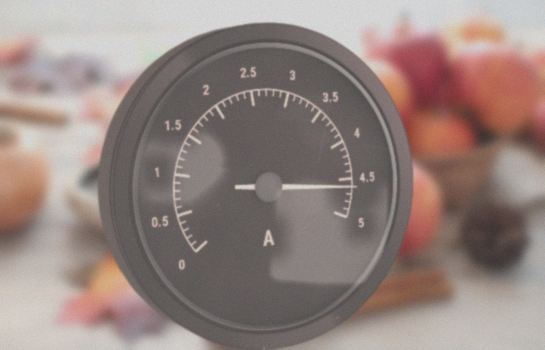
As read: 4.6; A
